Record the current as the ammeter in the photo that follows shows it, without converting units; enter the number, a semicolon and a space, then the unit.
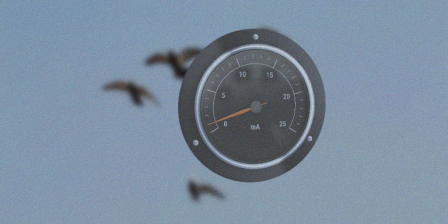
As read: 1; mA
